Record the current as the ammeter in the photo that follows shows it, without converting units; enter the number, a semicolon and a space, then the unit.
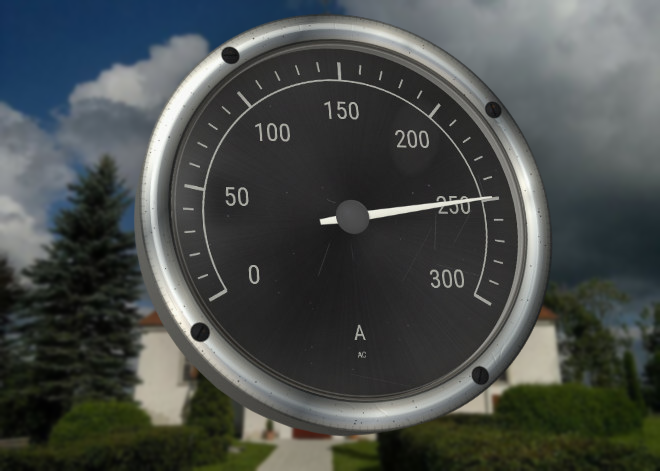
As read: 250; A
